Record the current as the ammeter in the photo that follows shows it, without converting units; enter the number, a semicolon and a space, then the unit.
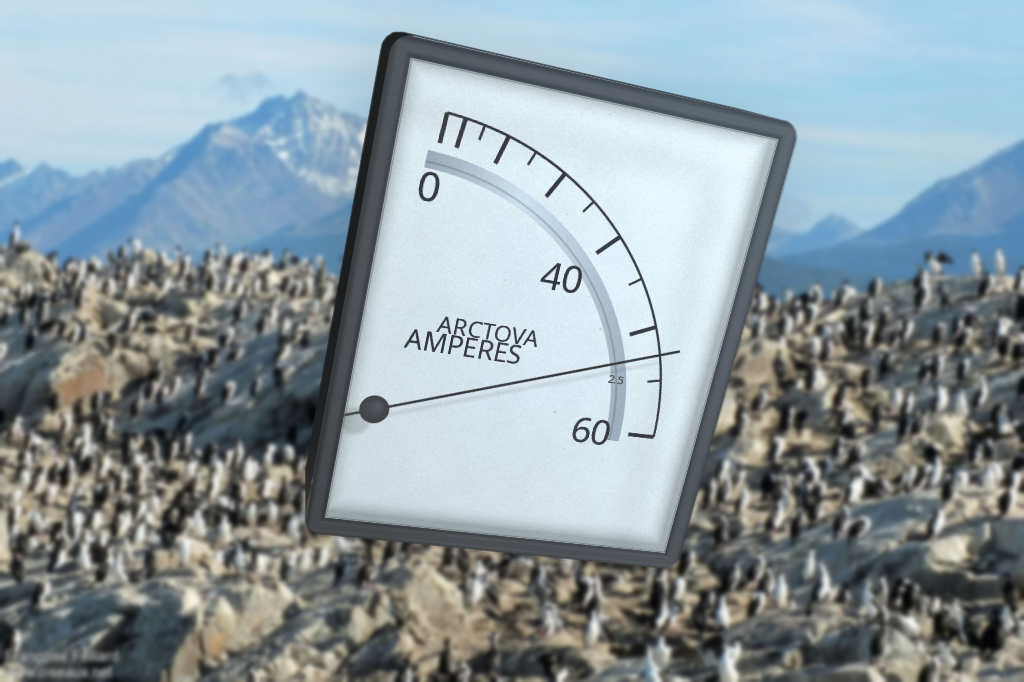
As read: 52.5; A
